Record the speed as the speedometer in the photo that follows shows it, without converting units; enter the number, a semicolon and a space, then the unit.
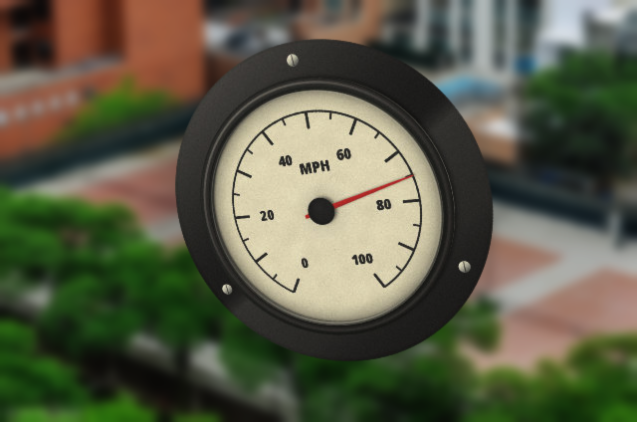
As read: 75; mph
